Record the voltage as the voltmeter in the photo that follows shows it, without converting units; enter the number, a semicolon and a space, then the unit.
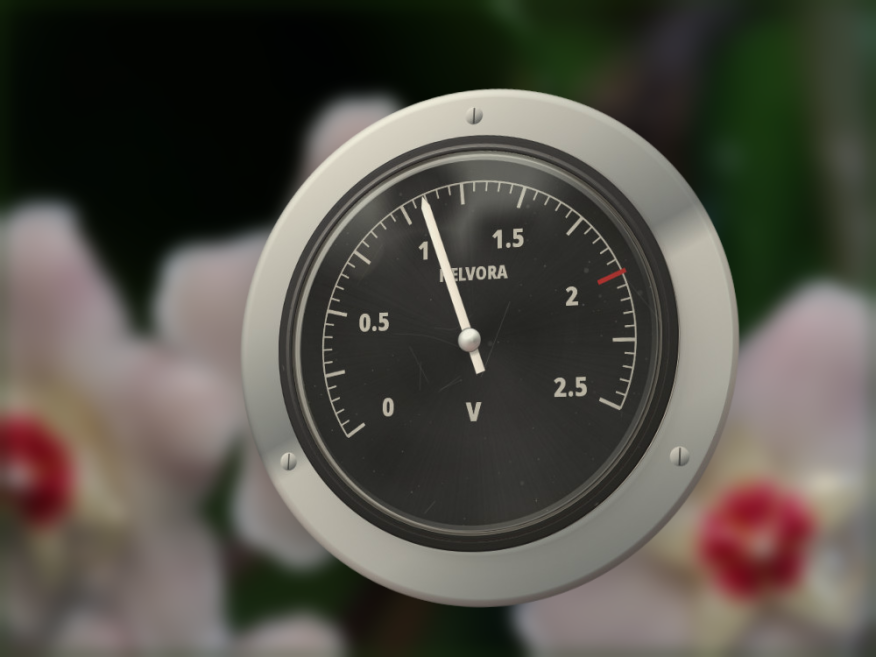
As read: 1.1; V
